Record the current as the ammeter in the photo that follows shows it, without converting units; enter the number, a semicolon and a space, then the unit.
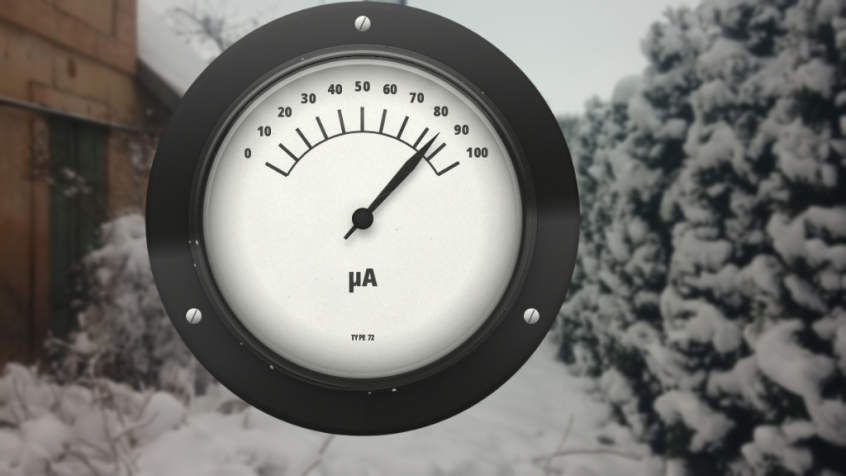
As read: 85; µA
